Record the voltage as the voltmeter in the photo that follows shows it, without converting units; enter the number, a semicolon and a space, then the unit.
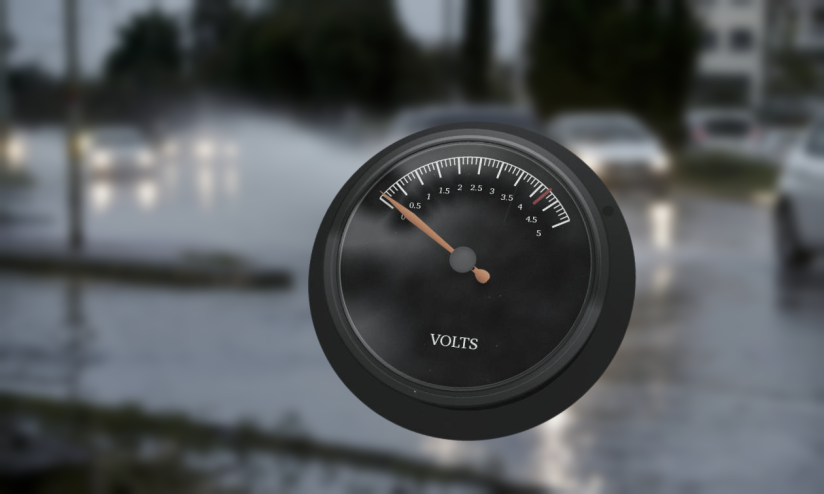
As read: 0.1; V
